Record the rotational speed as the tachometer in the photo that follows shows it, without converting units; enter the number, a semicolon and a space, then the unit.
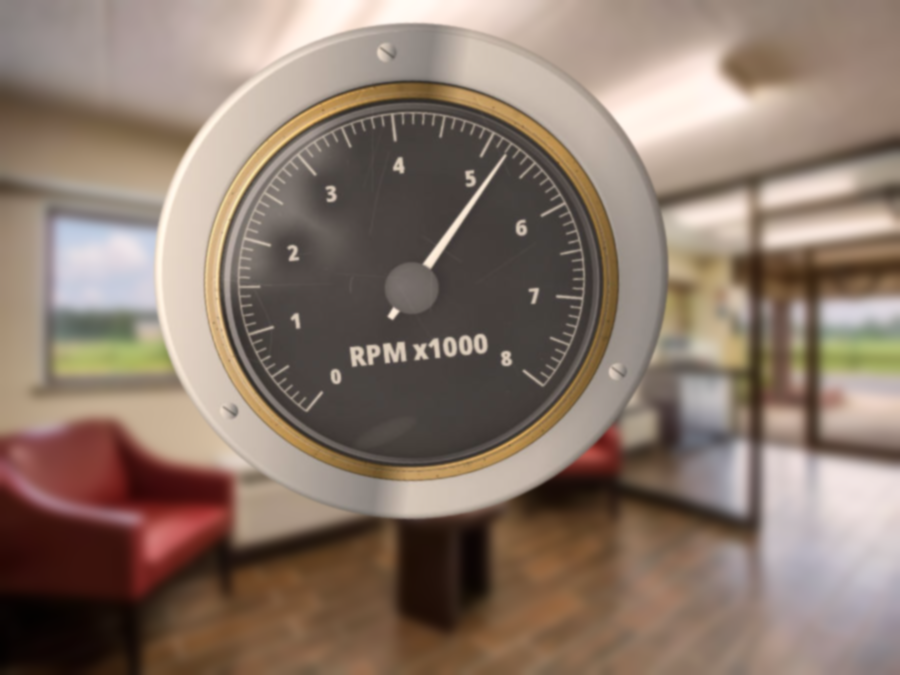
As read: 5200; rpm
